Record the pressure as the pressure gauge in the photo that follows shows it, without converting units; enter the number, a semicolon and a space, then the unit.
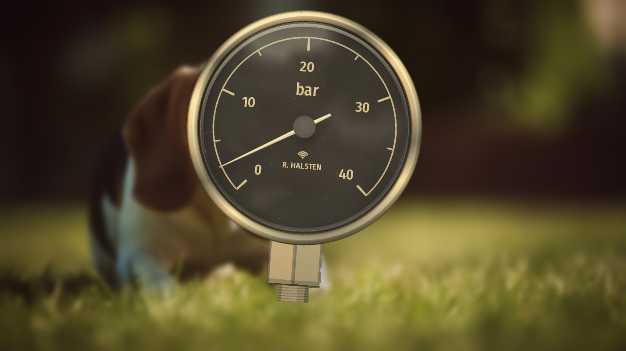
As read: 2.5; bar
